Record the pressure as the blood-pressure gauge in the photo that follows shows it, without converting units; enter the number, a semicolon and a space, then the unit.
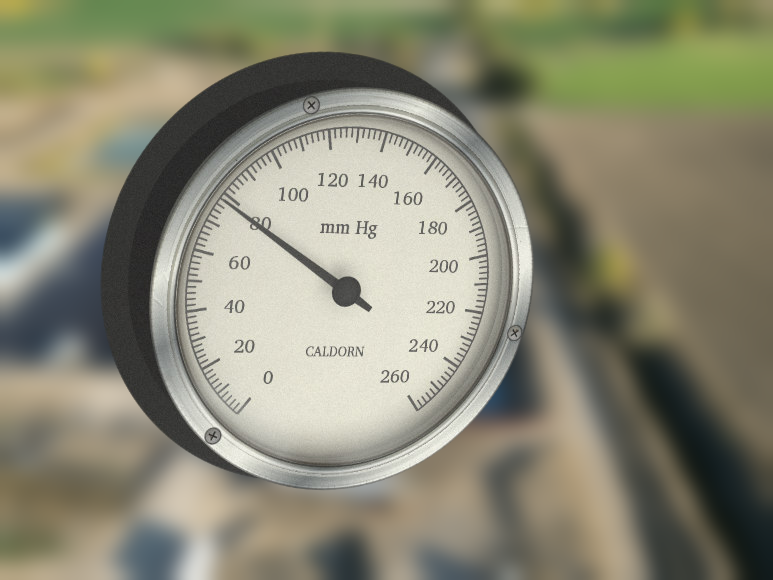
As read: 78; mmHg
